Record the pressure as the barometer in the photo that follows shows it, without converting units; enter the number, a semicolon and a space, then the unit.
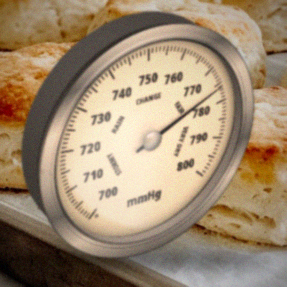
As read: 775; mmHg
